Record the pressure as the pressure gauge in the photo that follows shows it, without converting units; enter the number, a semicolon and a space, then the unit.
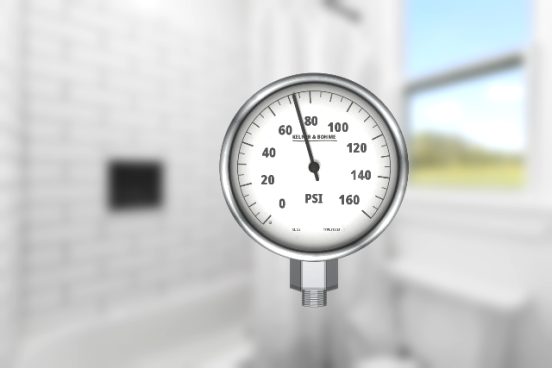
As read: 72.5; psi
